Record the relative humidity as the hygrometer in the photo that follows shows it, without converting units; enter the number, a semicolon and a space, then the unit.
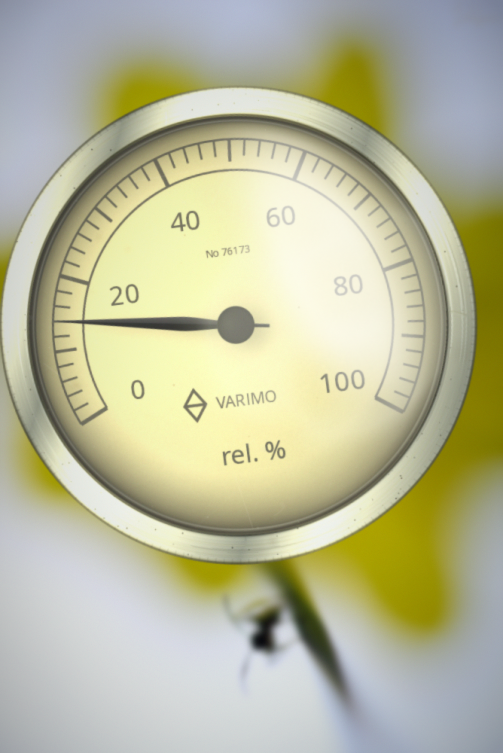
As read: 14; %
